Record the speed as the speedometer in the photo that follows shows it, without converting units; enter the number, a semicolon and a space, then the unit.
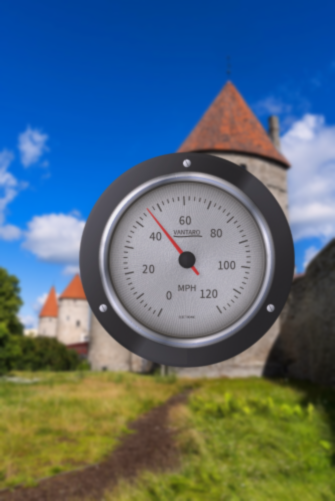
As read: 46; mph
